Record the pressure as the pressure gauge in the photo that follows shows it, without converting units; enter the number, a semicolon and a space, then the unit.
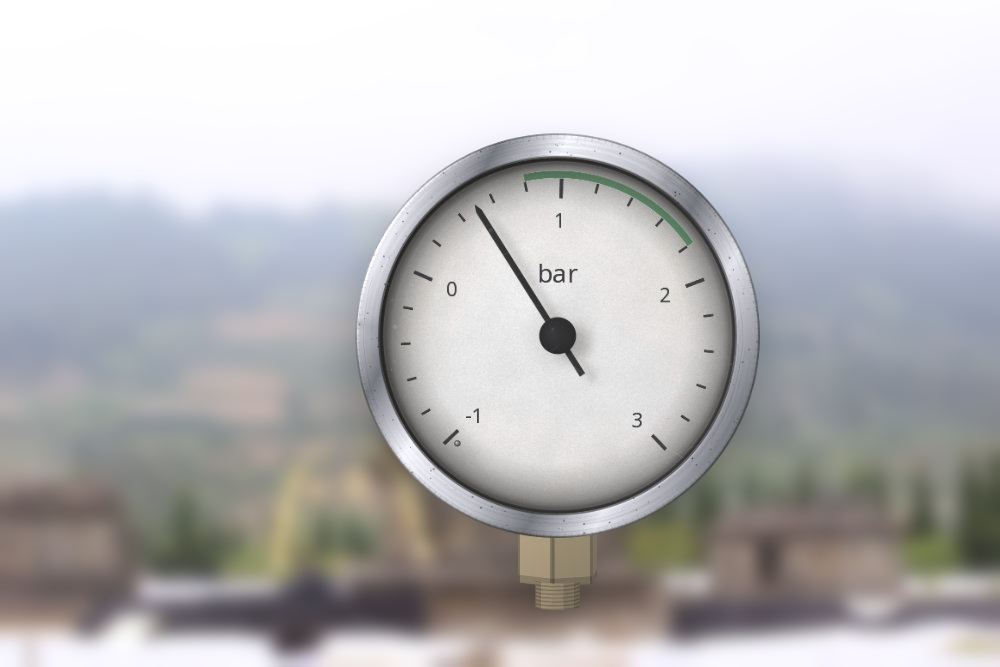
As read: 0.5; bar
